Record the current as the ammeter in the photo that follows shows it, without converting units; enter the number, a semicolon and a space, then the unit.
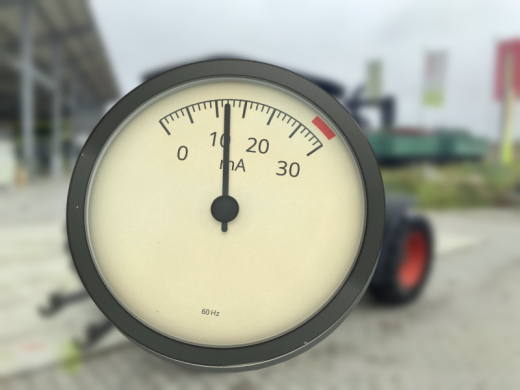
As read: 12; mA
